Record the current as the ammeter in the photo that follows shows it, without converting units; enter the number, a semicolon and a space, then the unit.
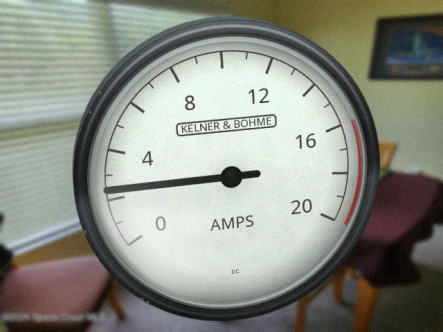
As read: 2.5; A
